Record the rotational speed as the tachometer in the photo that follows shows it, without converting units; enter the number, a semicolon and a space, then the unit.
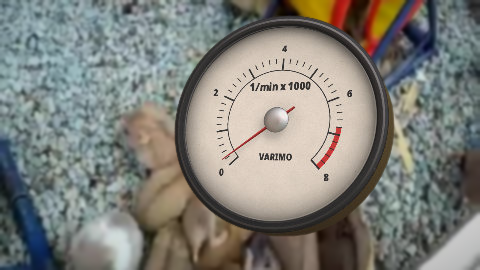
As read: 200; rpm
